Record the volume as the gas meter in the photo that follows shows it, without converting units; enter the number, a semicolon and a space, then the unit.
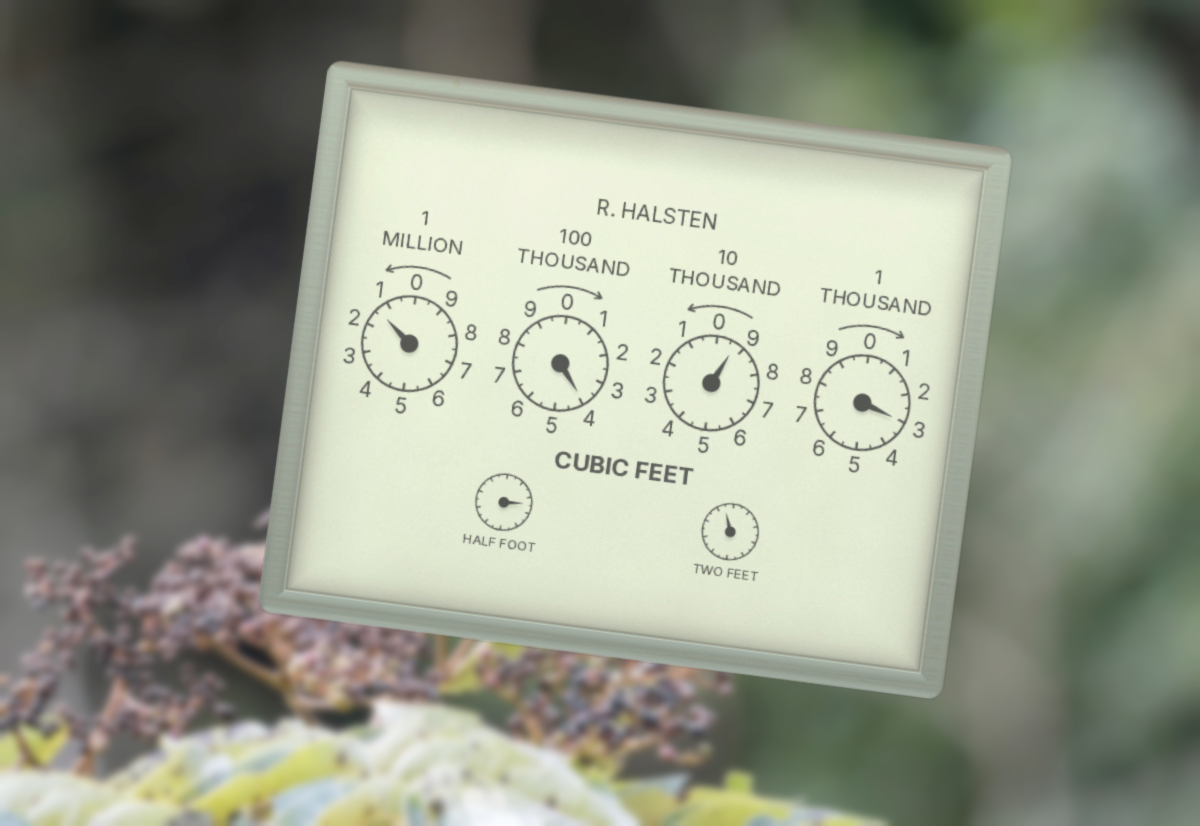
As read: 139300; ft³
